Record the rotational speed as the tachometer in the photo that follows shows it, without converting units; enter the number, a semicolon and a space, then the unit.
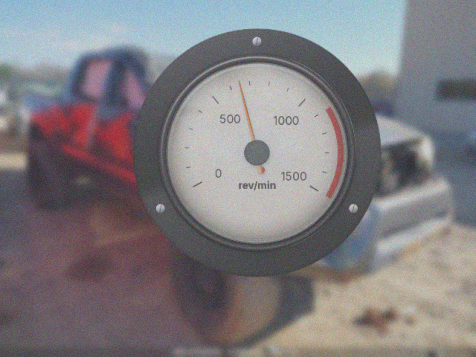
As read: 650; rpm
